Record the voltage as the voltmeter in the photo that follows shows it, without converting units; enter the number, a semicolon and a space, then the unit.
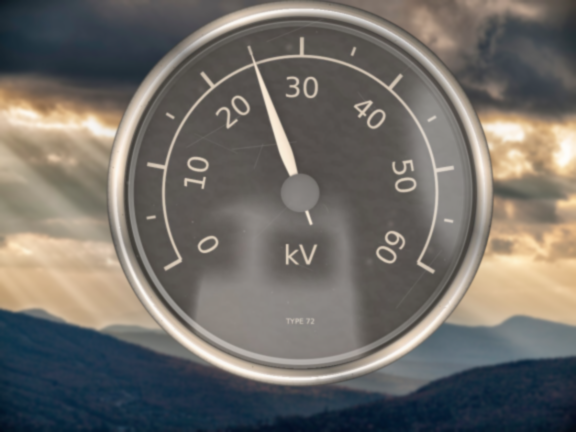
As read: 25; kV
